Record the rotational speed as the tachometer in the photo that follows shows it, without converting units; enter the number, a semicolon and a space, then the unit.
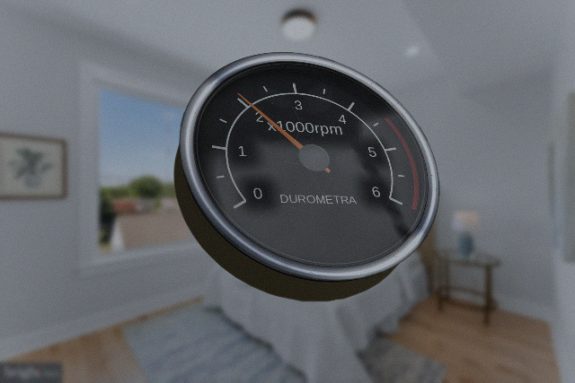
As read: 2000; rpm
